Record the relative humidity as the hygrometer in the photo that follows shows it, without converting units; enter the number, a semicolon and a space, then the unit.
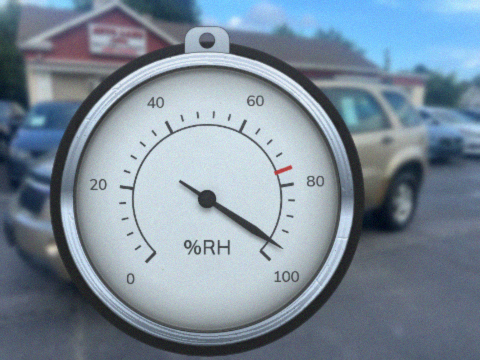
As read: 96; %
